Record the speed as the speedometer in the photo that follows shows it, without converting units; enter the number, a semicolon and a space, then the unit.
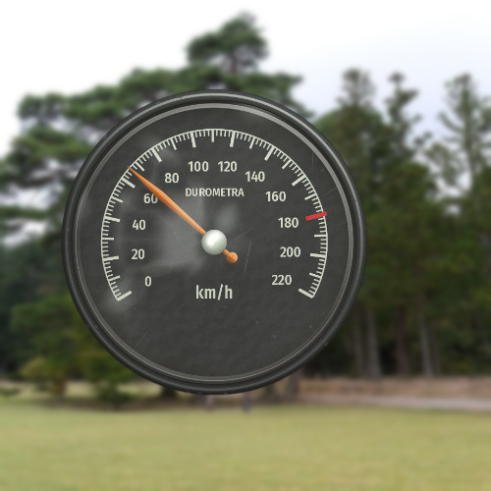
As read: 66; km/h
